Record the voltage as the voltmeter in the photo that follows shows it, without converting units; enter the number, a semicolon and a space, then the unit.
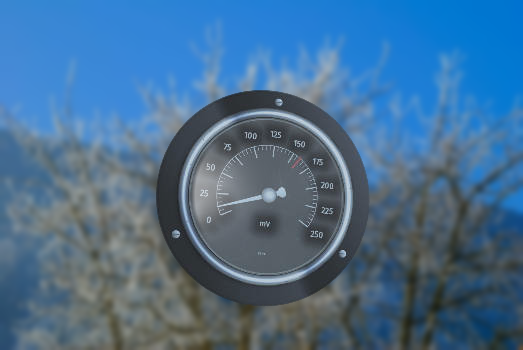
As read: 10; mV
